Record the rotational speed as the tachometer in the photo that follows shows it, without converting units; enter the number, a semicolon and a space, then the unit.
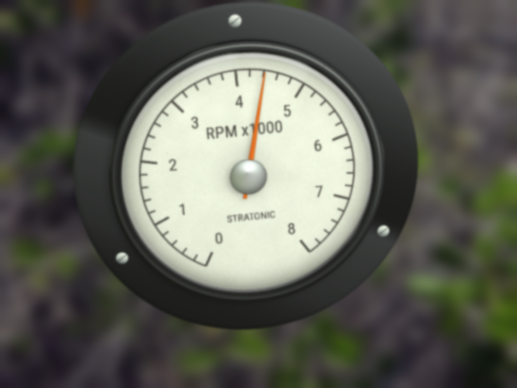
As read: 4400; rpm
